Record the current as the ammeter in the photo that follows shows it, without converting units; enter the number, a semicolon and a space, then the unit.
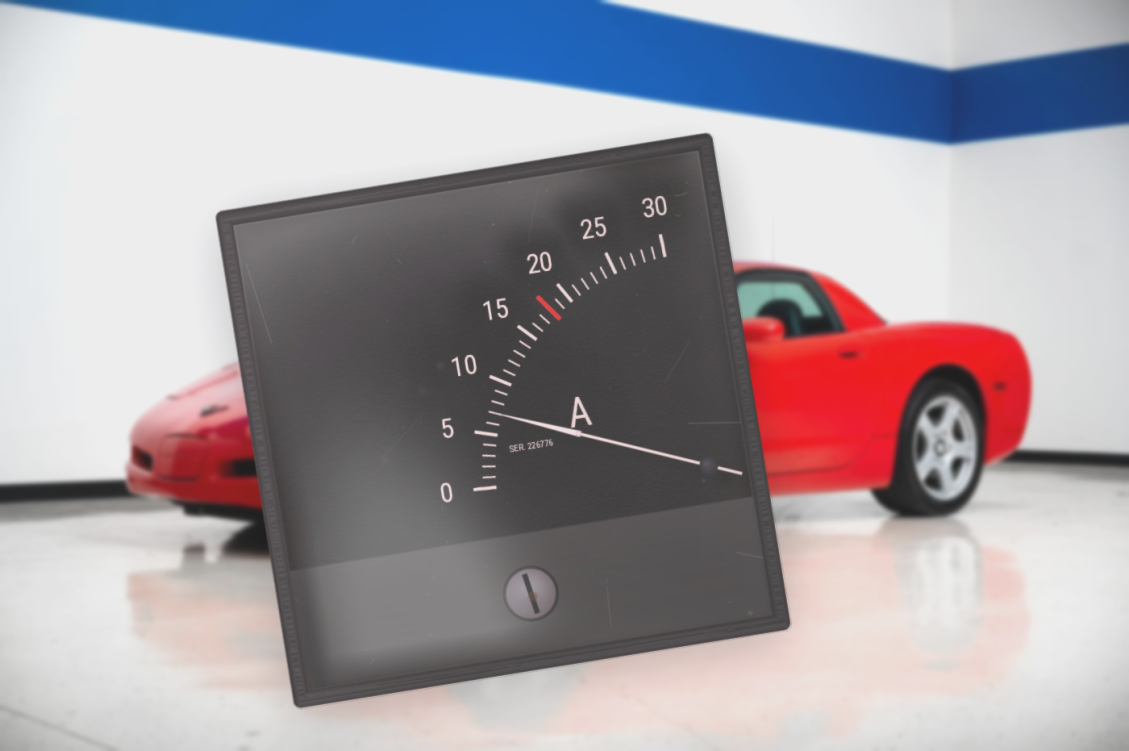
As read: 7; A
